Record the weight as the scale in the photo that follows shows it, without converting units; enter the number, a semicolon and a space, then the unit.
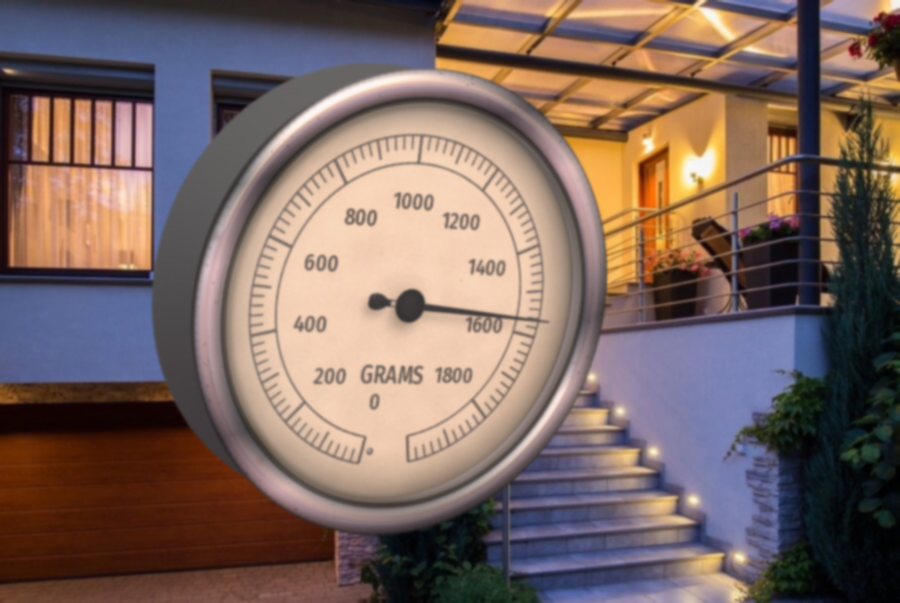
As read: 1560; g
